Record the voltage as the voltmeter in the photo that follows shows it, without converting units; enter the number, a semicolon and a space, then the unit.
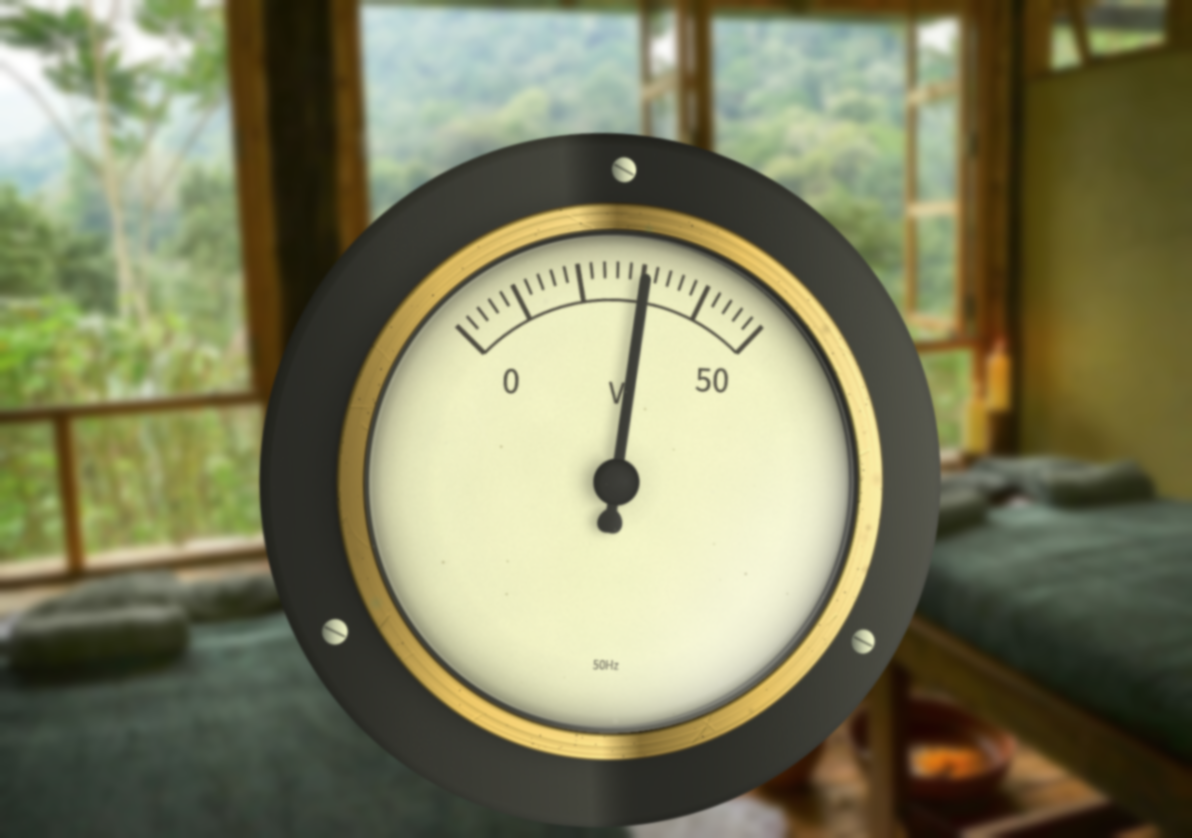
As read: 30; V
